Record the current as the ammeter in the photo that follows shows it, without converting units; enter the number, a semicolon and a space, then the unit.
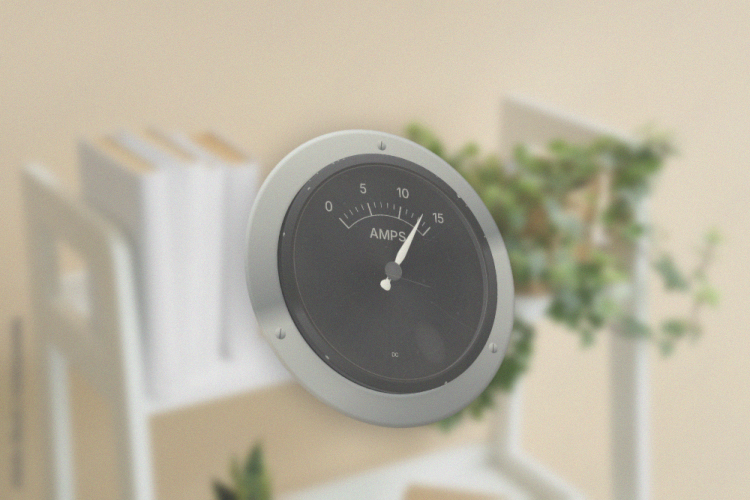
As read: 13; A
